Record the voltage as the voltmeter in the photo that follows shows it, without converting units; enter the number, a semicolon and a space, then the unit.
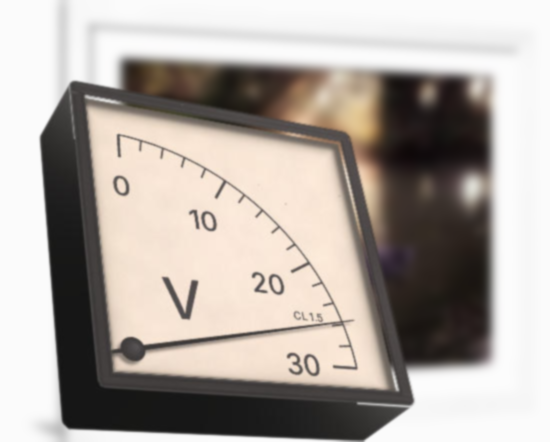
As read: 26; V
